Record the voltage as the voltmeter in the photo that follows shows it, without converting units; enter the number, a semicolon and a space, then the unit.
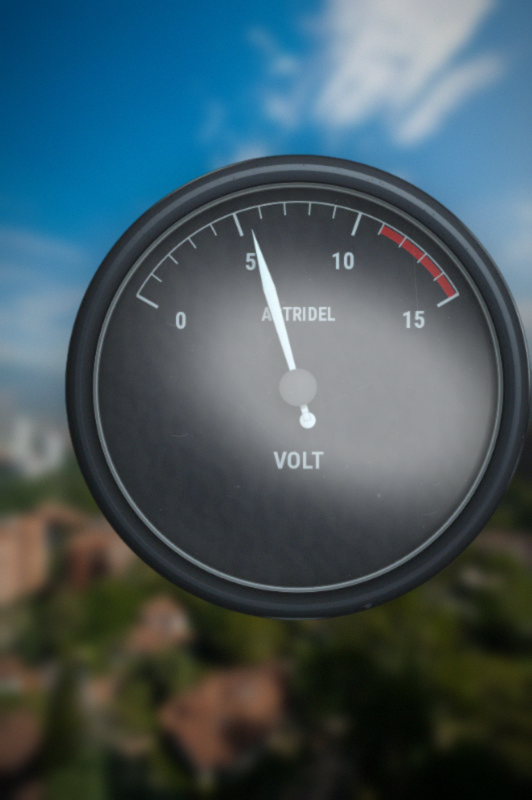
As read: 5.5; V
